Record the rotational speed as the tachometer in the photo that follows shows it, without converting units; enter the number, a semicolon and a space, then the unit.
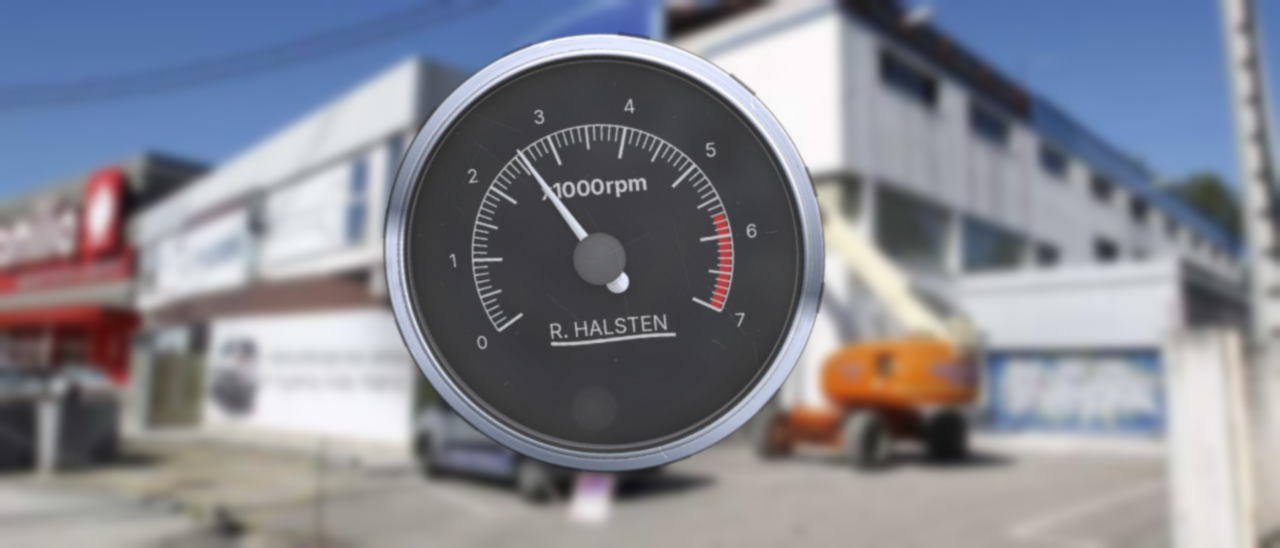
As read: 2600; rpm
